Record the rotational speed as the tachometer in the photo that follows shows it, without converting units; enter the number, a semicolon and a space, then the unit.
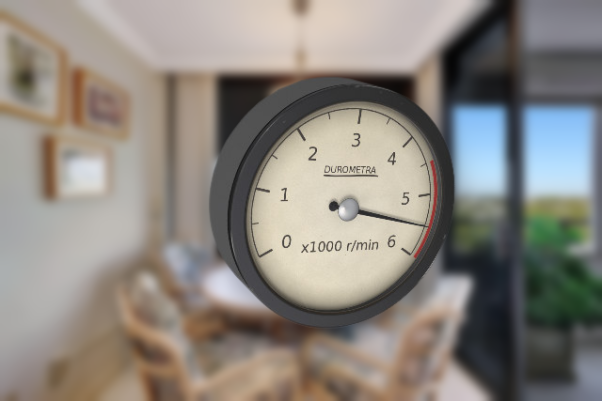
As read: 5500; rpm
